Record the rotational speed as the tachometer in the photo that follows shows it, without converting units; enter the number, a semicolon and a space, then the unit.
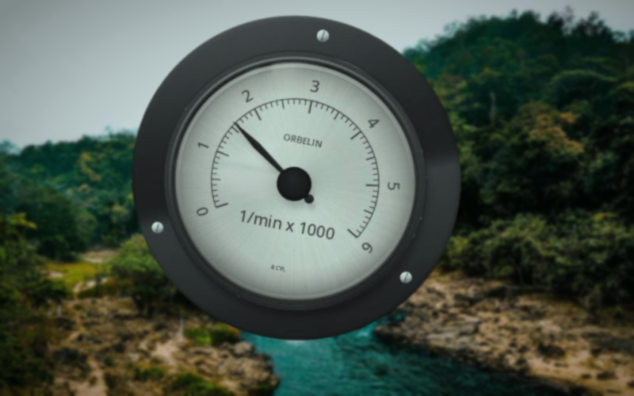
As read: 1600; rpm
